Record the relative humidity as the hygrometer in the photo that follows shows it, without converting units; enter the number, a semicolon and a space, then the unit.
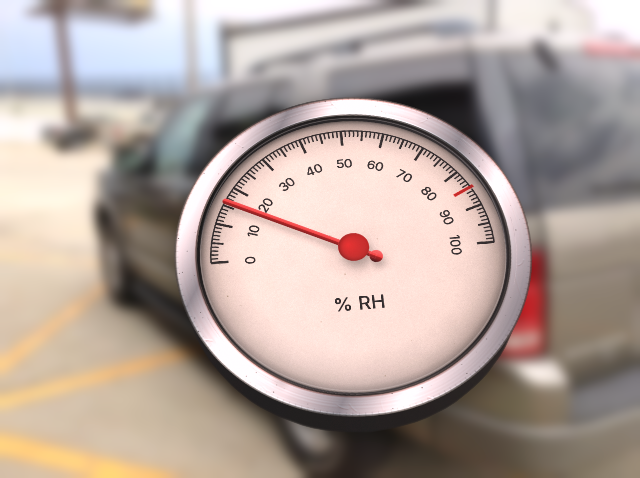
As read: 15; %
